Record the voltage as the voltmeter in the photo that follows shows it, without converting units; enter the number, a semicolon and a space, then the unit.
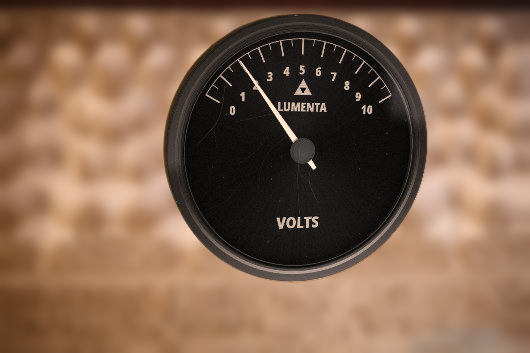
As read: 2; V
